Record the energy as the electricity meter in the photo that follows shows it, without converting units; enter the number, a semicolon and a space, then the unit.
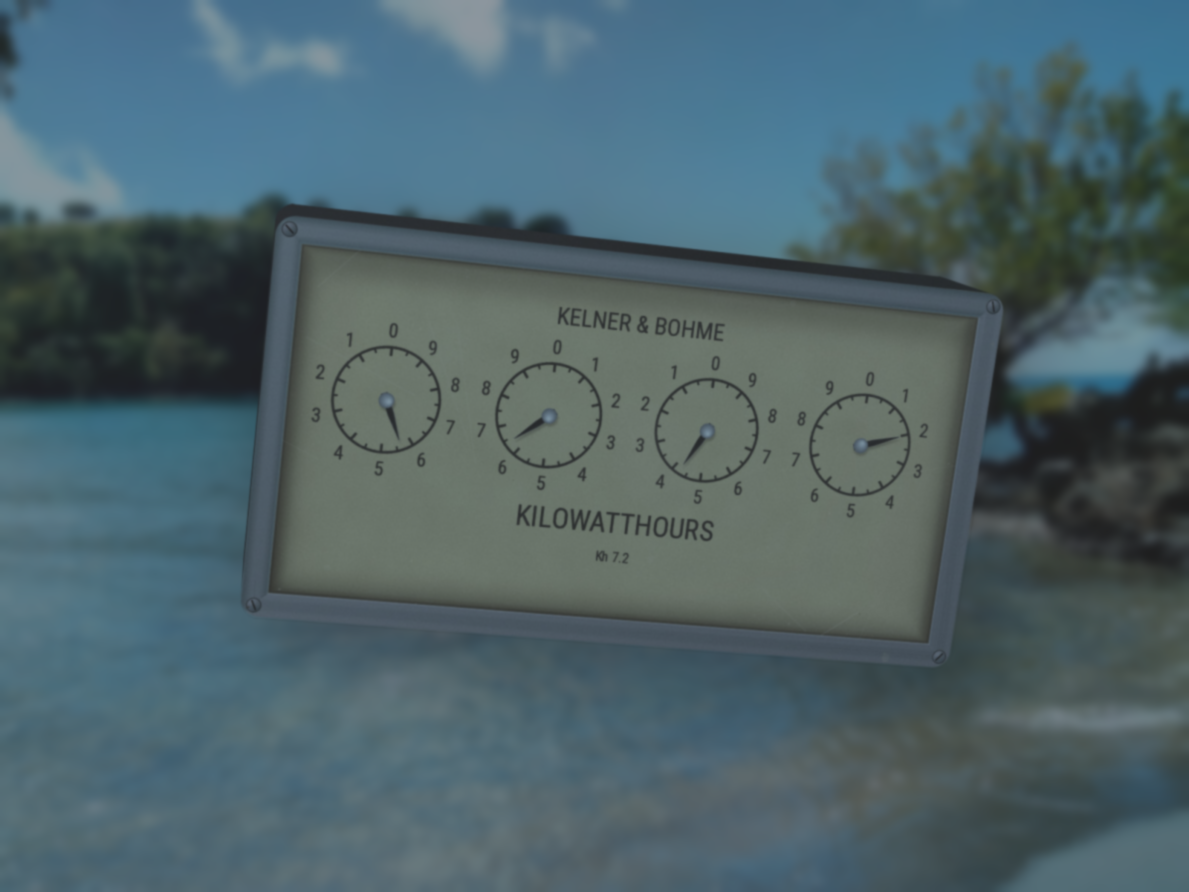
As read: 5642; kWh
